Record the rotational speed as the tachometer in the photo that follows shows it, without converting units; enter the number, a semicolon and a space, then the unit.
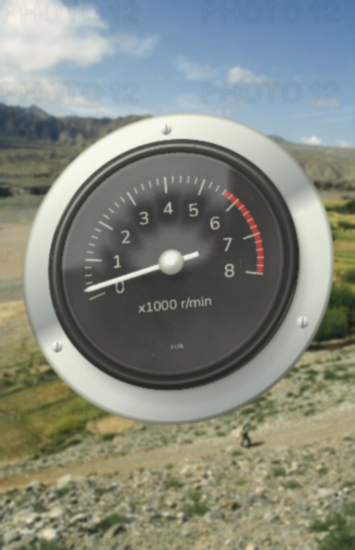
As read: 200; rpm
